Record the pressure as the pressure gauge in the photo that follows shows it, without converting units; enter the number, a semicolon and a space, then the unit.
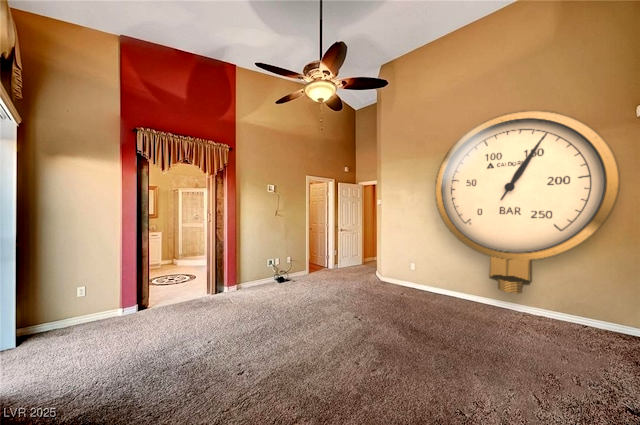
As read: 150; bar
